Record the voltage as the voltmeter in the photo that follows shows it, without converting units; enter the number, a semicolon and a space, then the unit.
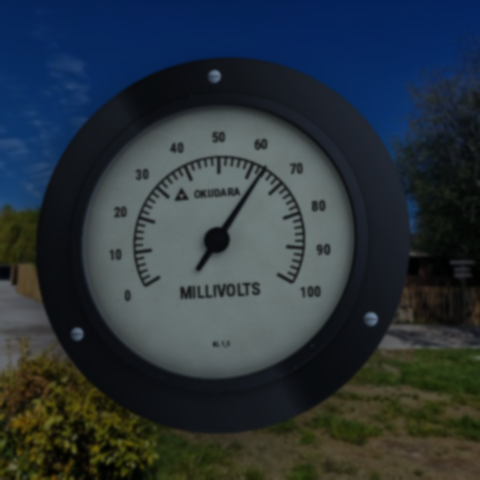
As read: 64; mV
